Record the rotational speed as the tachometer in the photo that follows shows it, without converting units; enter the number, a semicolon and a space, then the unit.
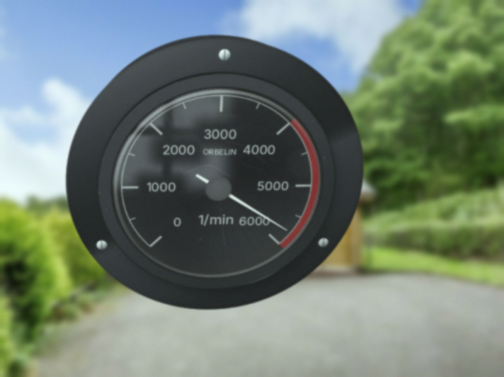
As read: 5750; rpm
